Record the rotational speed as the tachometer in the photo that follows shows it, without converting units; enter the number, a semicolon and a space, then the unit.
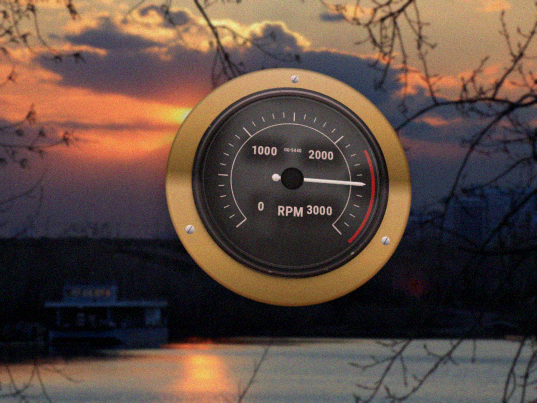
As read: 2500; rpm
